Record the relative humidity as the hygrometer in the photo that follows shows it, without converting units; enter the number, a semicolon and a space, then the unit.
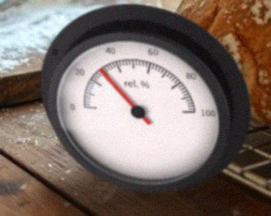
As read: 30; %
